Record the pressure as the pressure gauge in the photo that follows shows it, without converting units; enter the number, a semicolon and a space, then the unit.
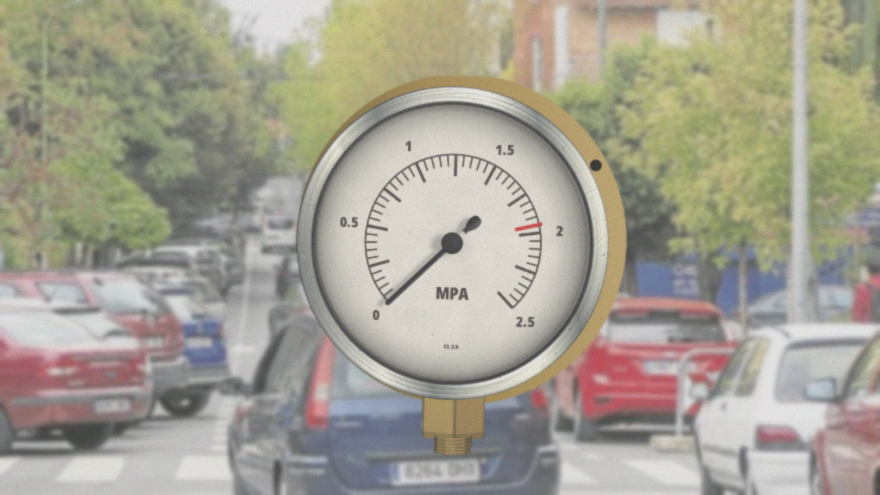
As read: 0; MPa
